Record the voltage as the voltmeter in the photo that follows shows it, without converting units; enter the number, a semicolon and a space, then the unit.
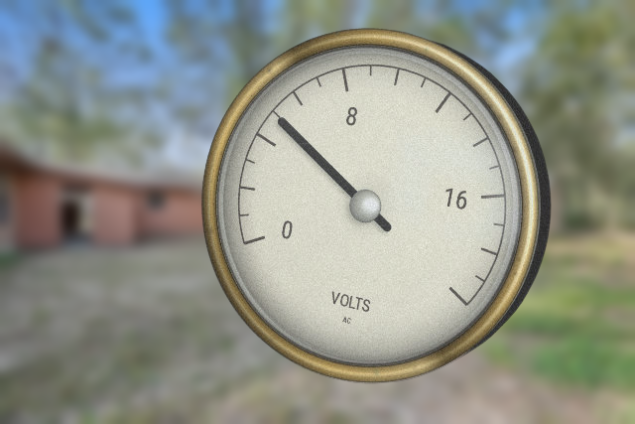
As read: 5; V
